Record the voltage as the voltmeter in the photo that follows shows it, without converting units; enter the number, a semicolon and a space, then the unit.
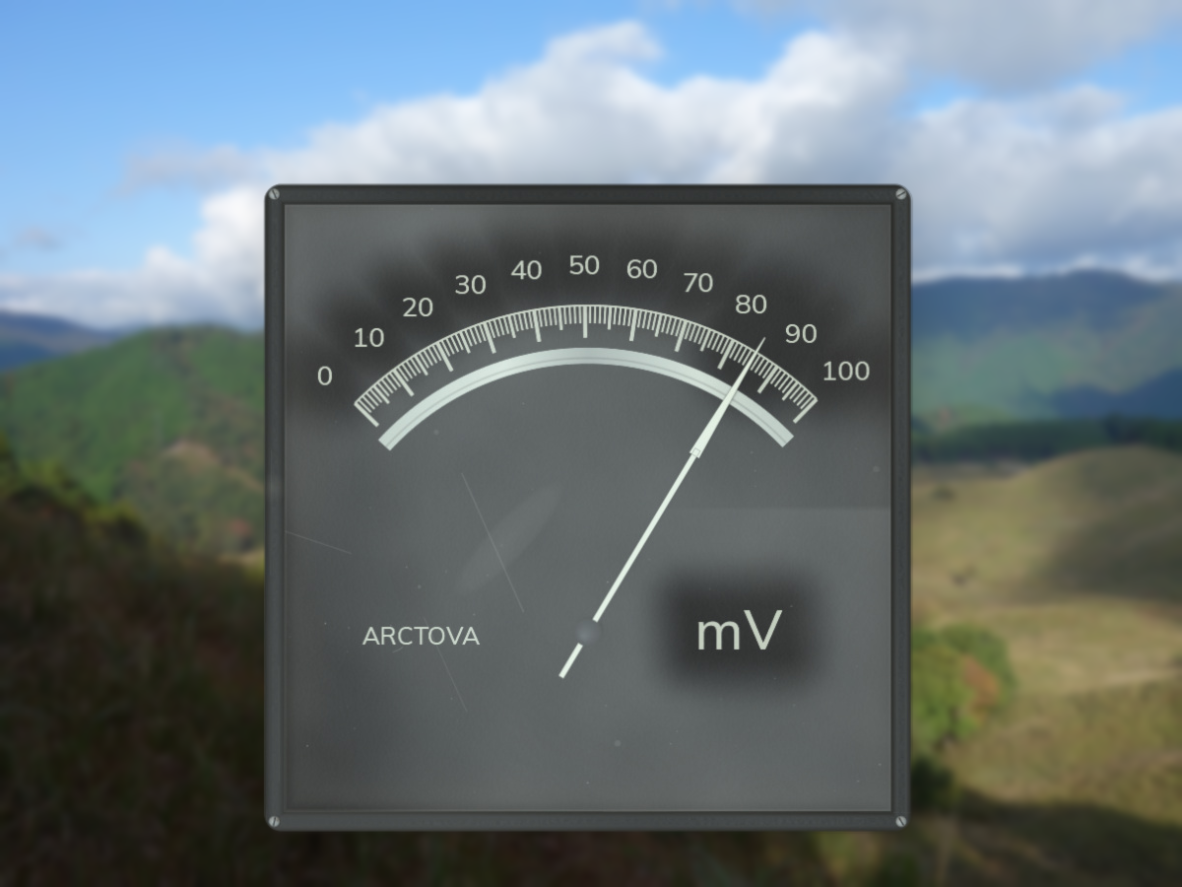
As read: 85; mV
